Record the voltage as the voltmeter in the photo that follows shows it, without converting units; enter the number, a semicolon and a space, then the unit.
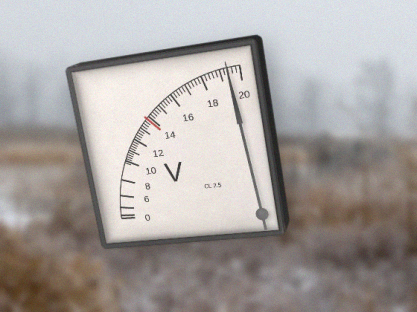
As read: 19.4; V
